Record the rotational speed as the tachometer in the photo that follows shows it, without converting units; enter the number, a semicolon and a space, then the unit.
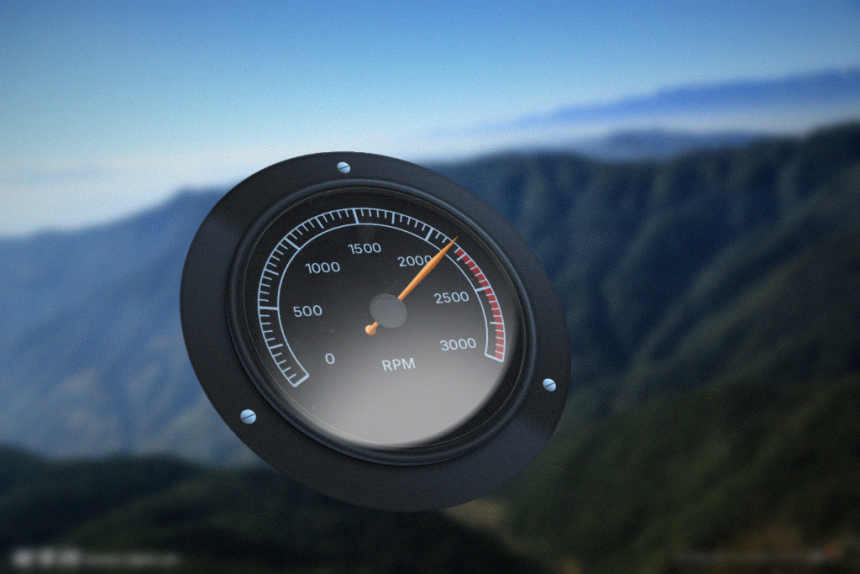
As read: 2150; rpm
